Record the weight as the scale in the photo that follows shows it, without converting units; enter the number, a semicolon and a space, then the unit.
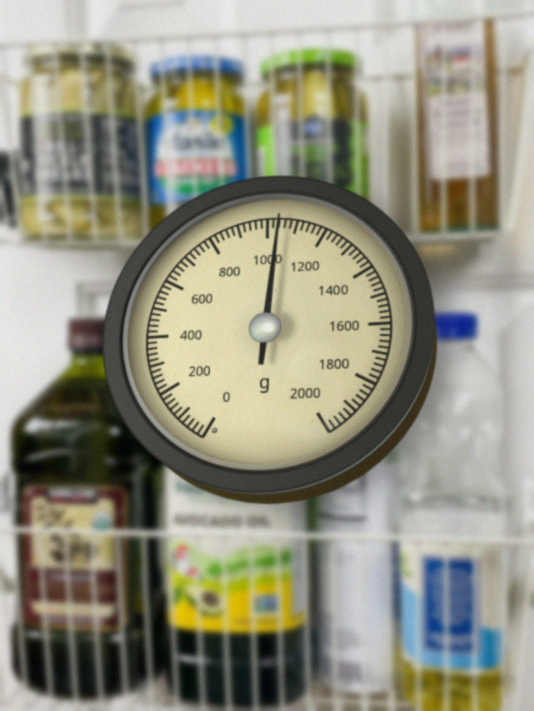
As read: 1040; g
